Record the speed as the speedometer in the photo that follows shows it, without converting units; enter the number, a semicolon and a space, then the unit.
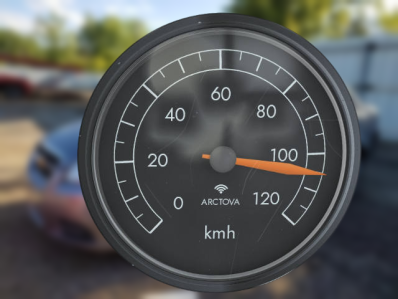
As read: 105; km/h
